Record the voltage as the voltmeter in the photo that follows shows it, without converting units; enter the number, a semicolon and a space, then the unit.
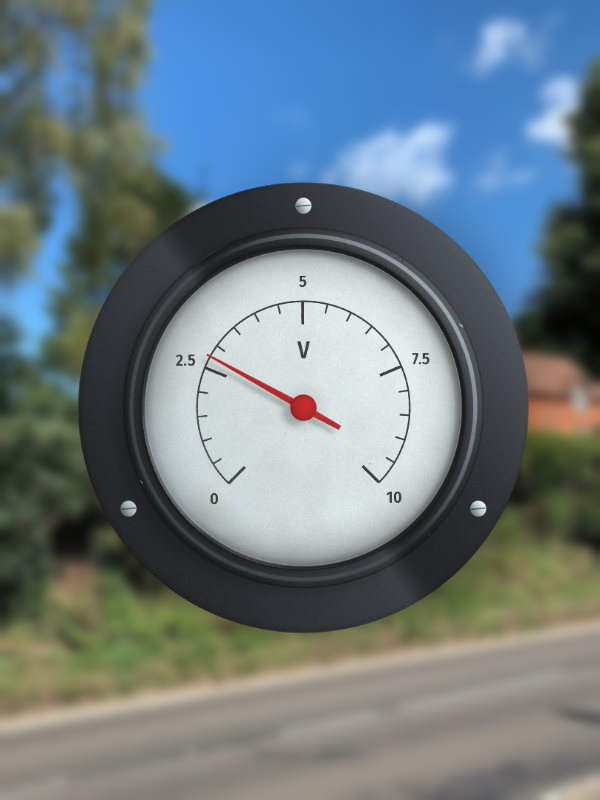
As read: 2.75; V
